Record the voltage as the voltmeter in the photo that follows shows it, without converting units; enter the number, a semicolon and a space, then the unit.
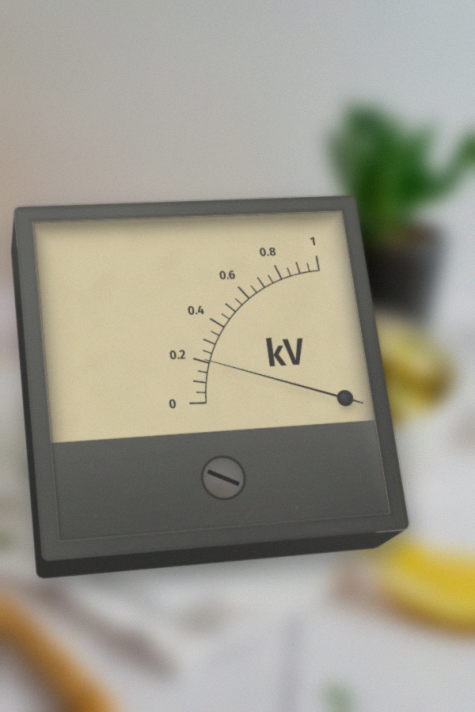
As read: 0.2; kV
